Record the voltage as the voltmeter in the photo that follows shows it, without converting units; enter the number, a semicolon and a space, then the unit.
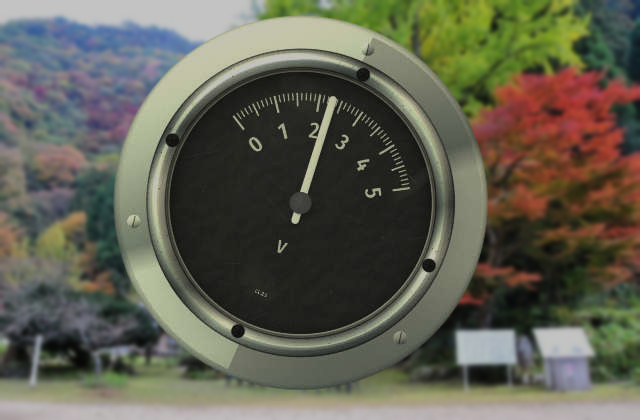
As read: 2.3; V
